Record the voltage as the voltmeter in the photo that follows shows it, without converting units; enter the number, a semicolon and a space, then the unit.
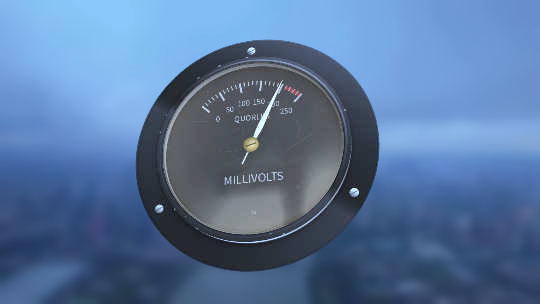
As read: 200; mV
